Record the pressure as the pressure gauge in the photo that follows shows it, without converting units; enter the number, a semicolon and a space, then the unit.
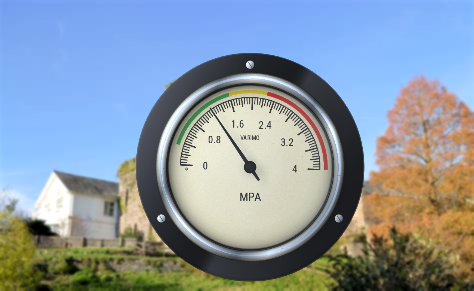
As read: 1.2; MPa
